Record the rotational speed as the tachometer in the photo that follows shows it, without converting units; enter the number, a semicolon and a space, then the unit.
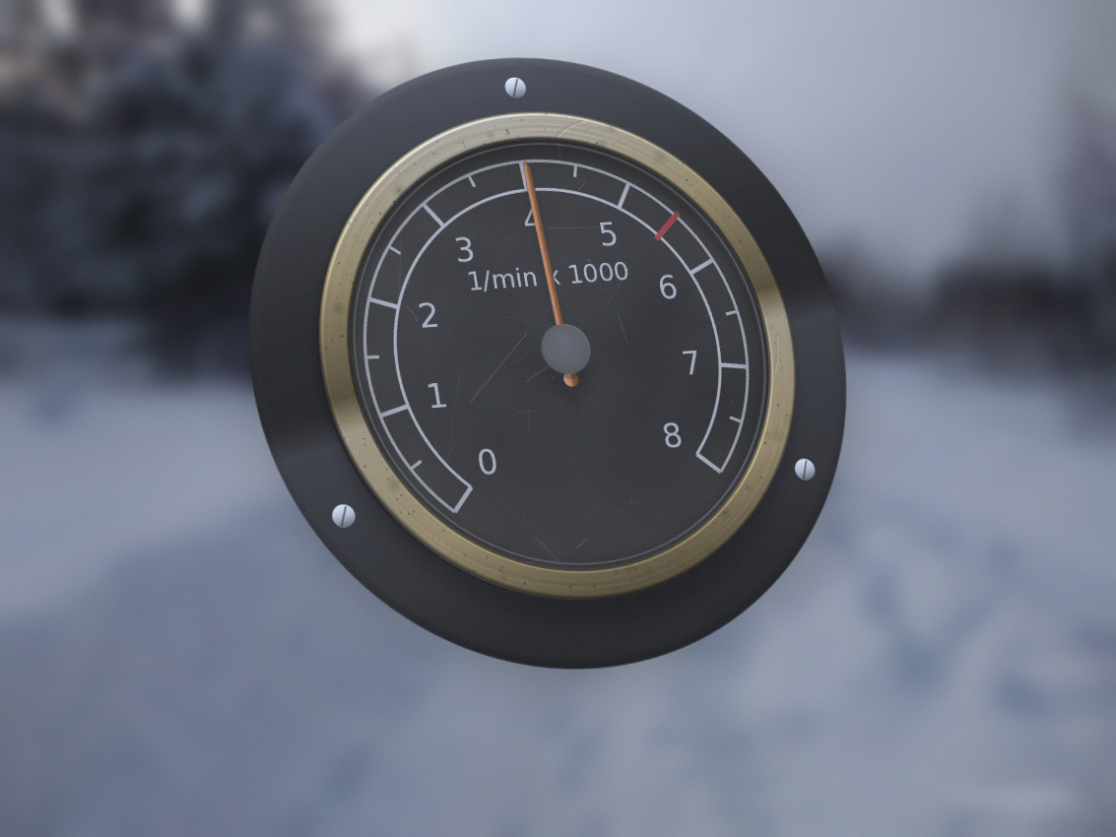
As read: 4000; rpm
